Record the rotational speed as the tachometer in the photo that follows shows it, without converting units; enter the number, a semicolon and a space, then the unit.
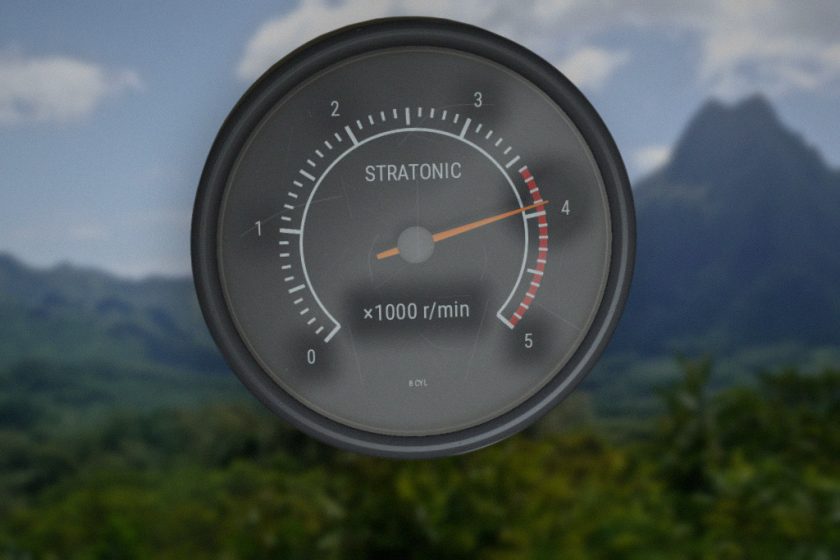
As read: 3900; rpm
